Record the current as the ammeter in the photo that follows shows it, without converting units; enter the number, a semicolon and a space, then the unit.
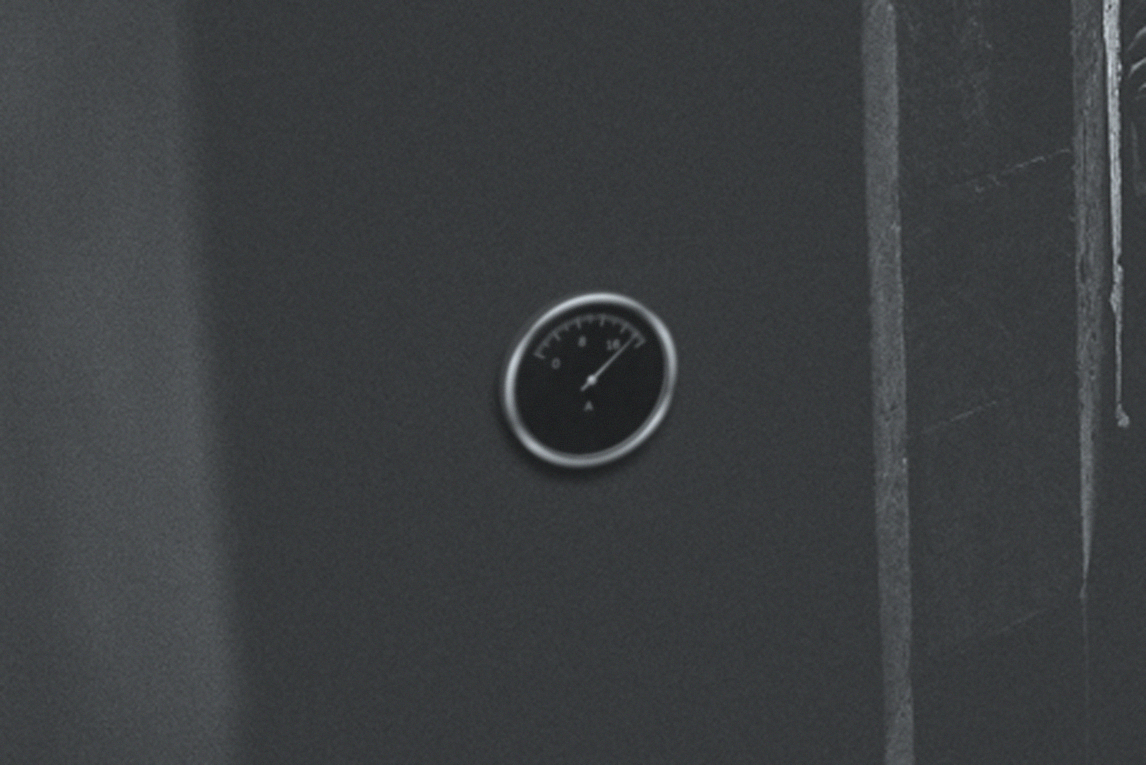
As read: 18; A
